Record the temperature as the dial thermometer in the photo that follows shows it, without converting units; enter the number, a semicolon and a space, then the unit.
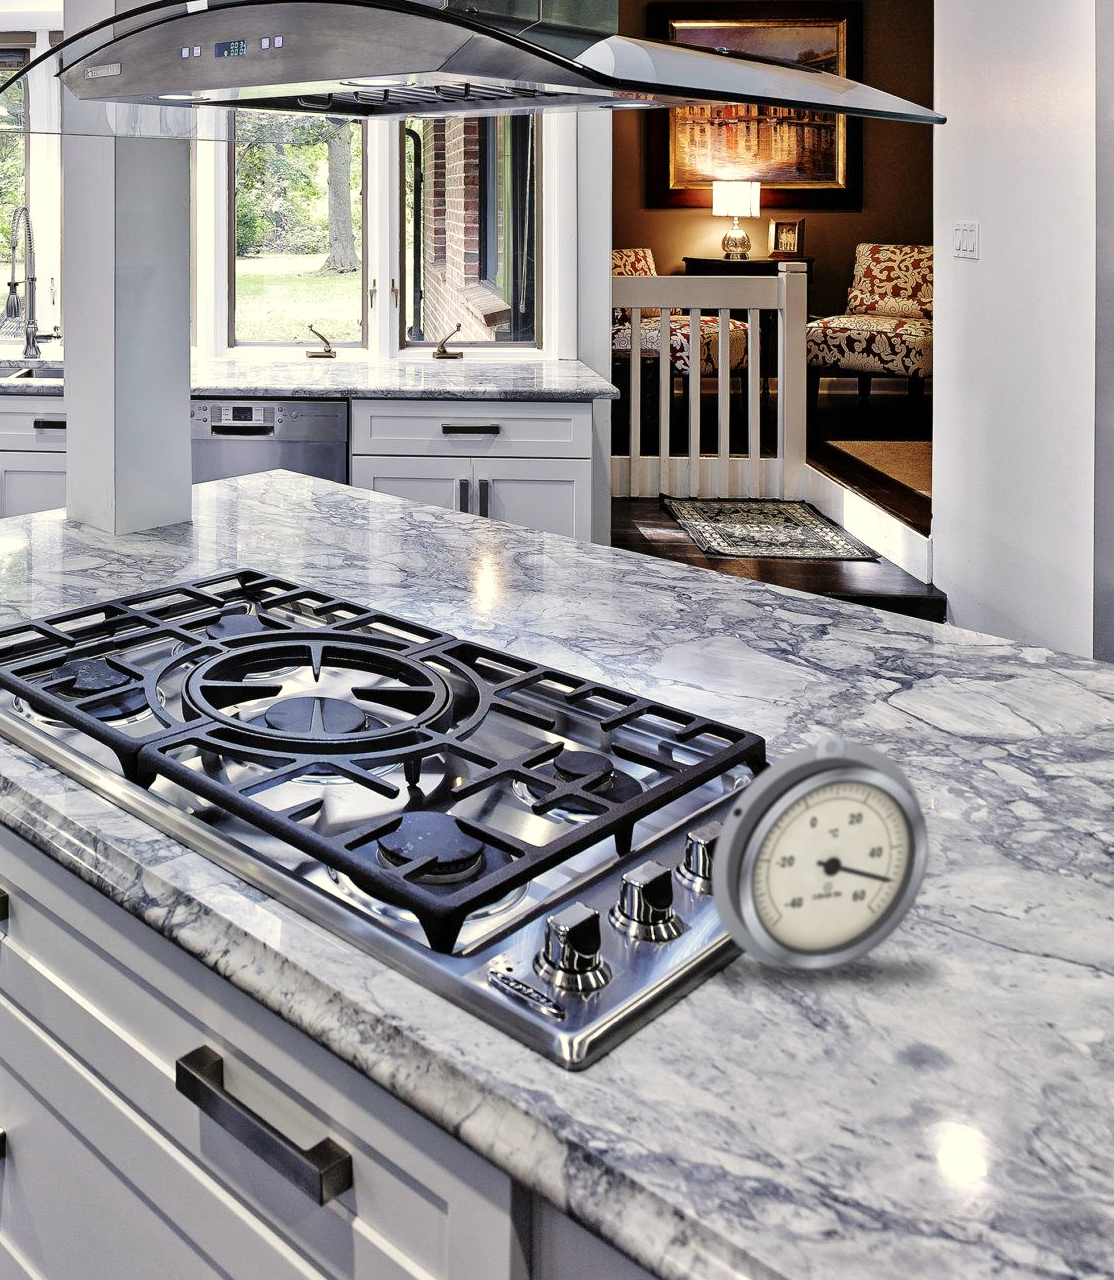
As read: 50; °C
